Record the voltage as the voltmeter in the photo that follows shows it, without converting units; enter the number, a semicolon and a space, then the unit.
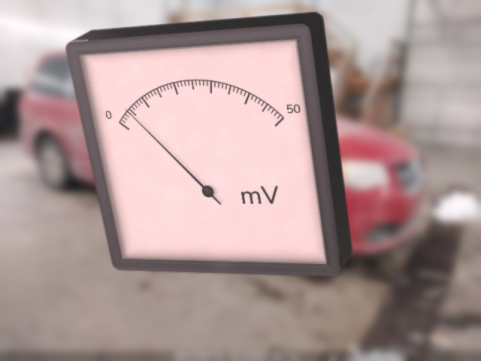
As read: 5; mV
